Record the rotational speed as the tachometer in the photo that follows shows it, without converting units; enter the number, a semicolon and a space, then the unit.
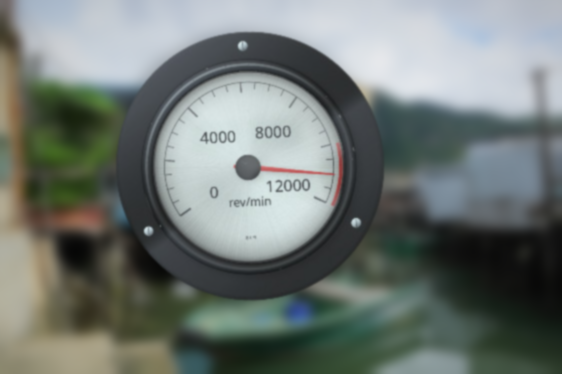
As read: 11000; rpm
